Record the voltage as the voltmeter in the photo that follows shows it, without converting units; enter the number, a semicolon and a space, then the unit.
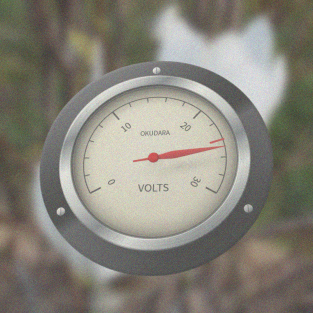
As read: 25; V
